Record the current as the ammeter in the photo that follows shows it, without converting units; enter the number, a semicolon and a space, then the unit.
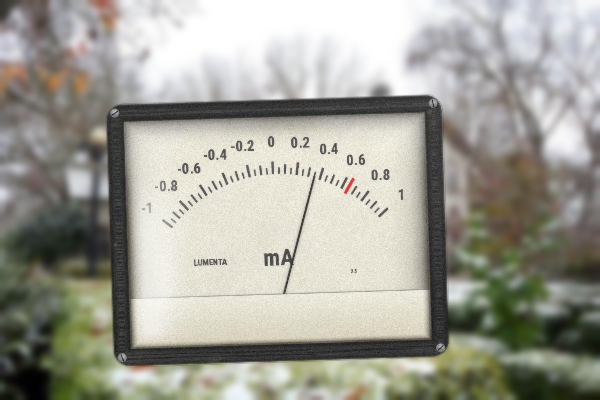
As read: 0.35; mA
